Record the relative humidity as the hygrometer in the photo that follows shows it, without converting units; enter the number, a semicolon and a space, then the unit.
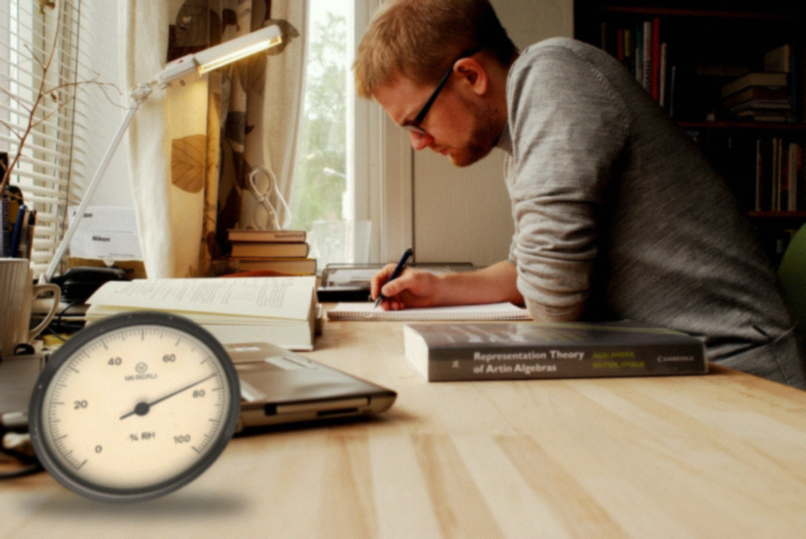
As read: 75; %
